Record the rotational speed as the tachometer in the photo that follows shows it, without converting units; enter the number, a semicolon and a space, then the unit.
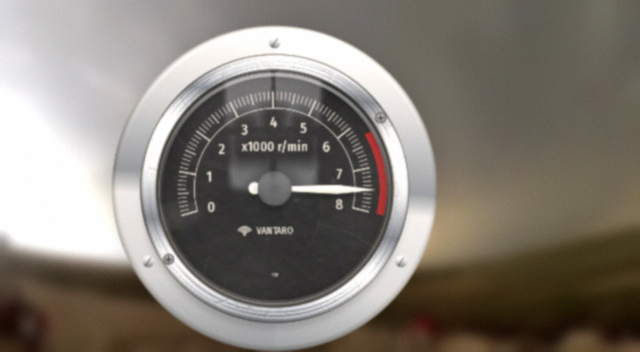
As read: 7500; rpm
